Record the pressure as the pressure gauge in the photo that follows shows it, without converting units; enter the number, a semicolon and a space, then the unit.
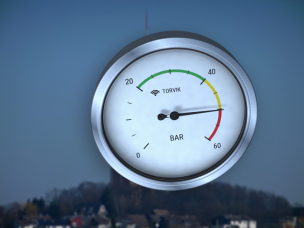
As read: 50; bar
